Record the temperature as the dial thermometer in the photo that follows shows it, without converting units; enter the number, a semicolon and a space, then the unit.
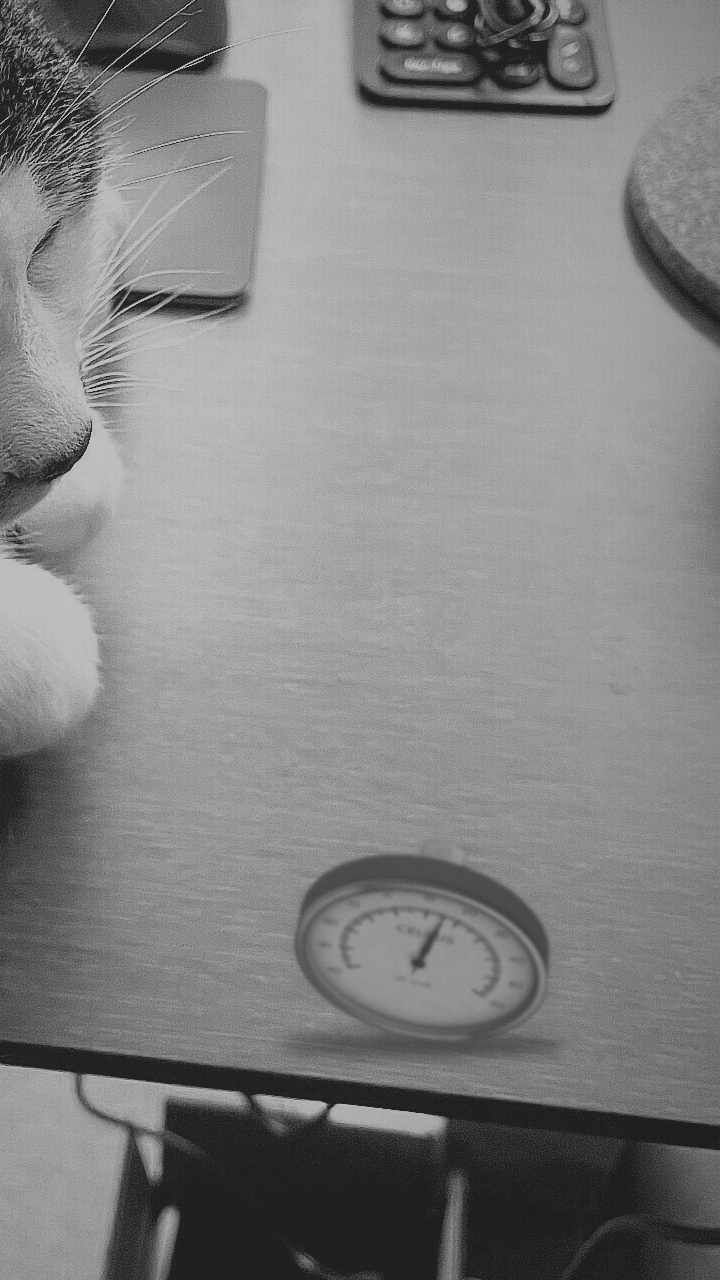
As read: 15; °C
